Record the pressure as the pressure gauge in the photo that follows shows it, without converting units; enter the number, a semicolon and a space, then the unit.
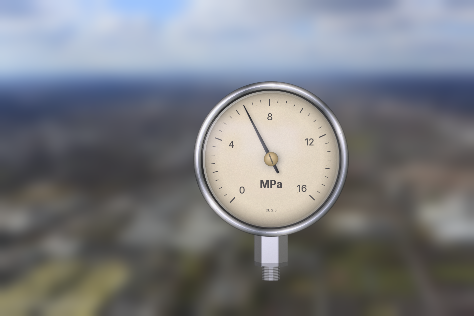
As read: 6.5; MPa
